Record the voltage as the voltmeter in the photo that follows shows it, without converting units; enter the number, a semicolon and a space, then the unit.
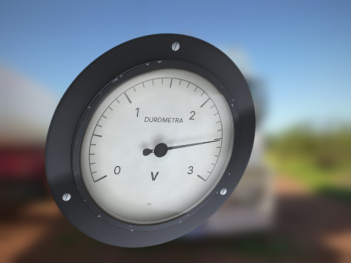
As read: 2.5; V
